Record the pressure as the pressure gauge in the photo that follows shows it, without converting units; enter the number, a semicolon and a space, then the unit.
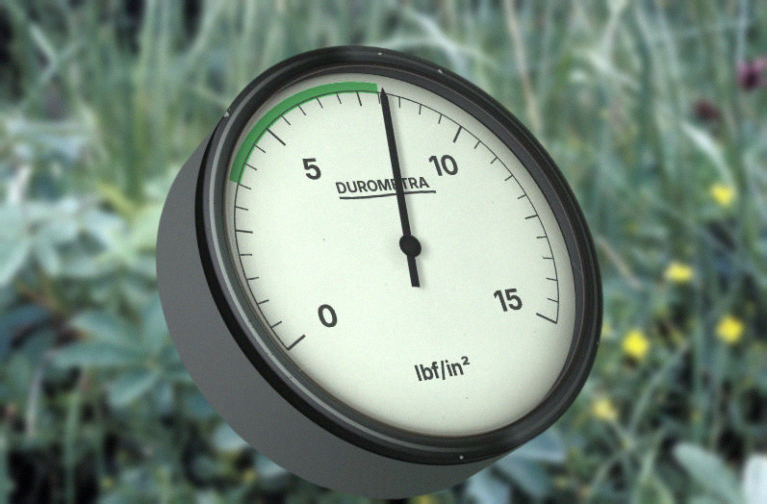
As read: 8; psi
